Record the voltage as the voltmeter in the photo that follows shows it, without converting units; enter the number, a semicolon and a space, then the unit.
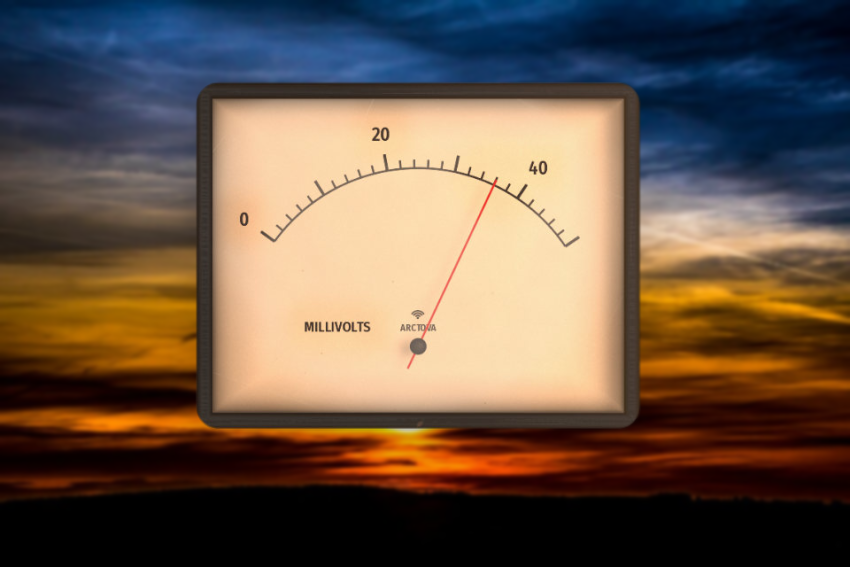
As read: 36; mV
